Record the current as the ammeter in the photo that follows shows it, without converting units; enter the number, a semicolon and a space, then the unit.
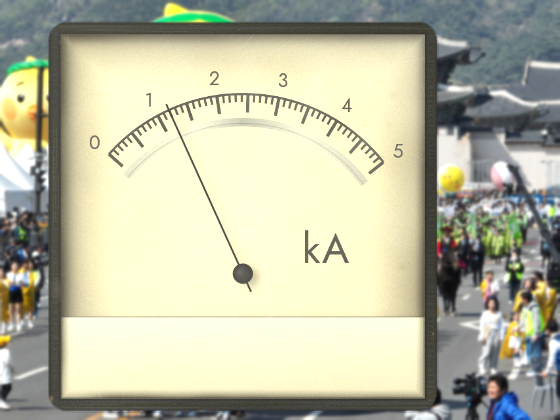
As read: 1.2; kA
